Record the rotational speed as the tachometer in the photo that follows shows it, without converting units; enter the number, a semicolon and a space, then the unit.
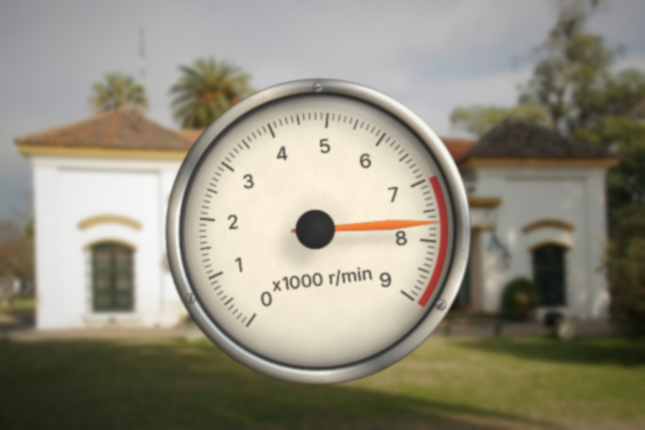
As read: 7700; rpm
